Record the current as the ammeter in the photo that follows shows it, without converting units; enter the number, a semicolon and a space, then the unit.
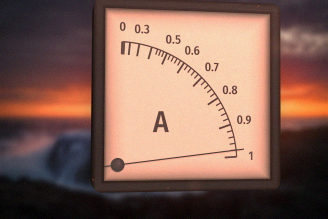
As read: 0.98; A
